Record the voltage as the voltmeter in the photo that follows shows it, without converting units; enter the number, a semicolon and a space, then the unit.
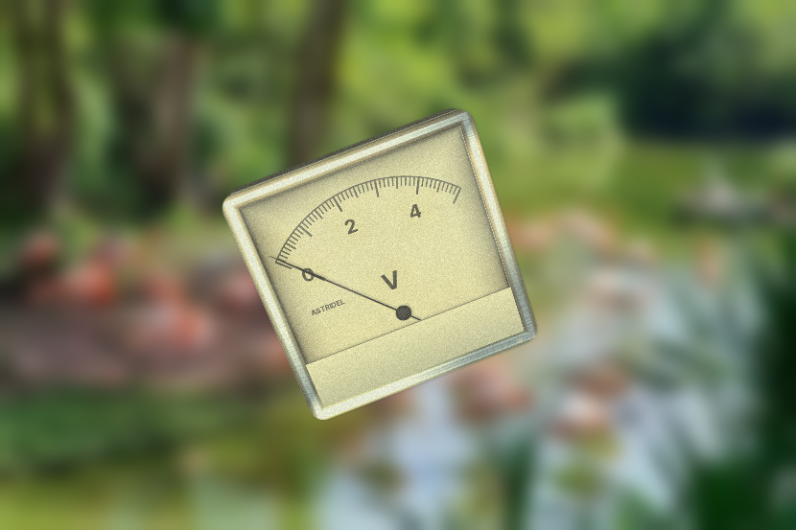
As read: 0.1; V
